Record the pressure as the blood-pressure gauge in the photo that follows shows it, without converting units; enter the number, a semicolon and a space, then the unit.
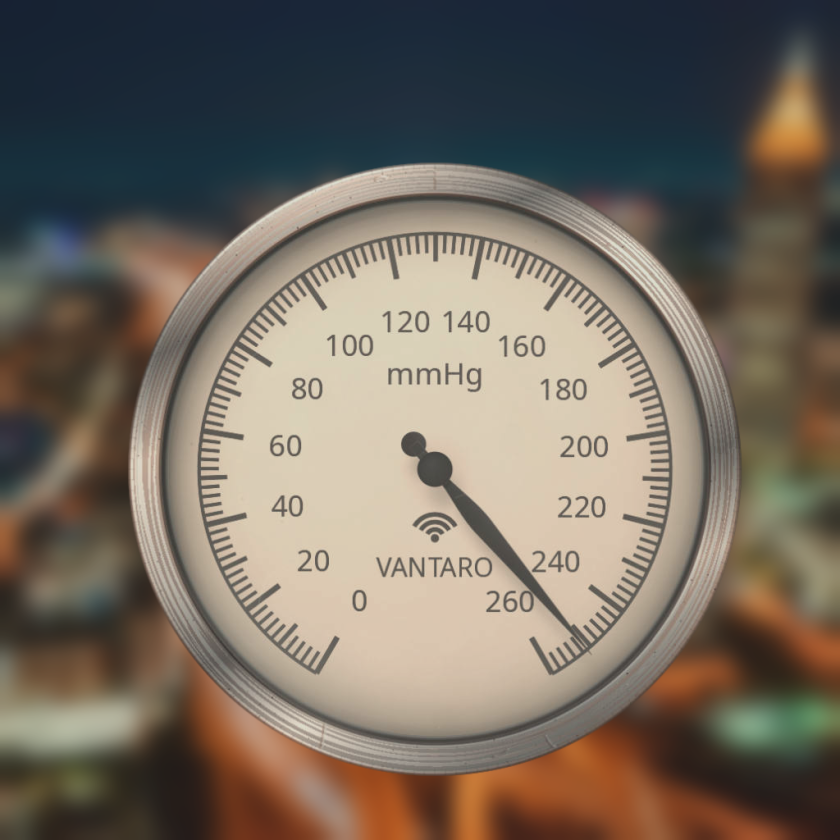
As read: 251; mmHg
